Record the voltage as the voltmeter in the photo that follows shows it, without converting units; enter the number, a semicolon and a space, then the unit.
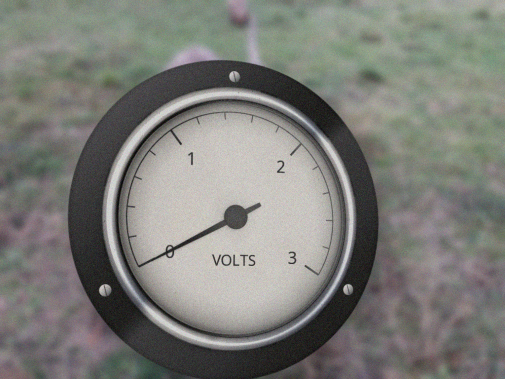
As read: 0; V
